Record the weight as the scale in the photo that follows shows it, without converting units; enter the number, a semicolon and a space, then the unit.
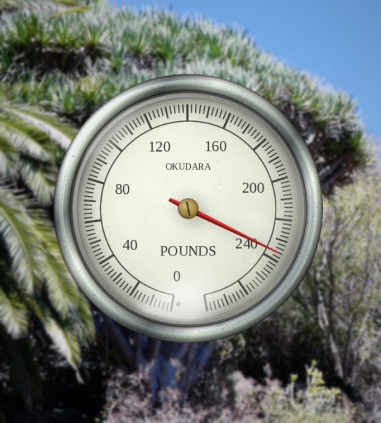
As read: 236; lb
